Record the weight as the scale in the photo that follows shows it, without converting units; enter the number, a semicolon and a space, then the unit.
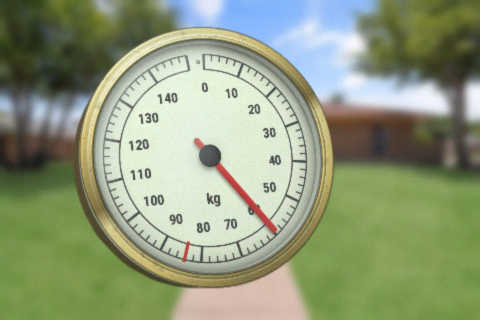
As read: 60; kg
